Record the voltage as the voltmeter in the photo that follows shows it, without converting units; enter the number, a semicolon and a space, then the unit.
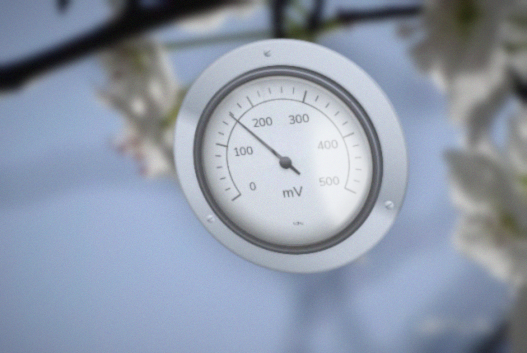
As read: 160; mV
